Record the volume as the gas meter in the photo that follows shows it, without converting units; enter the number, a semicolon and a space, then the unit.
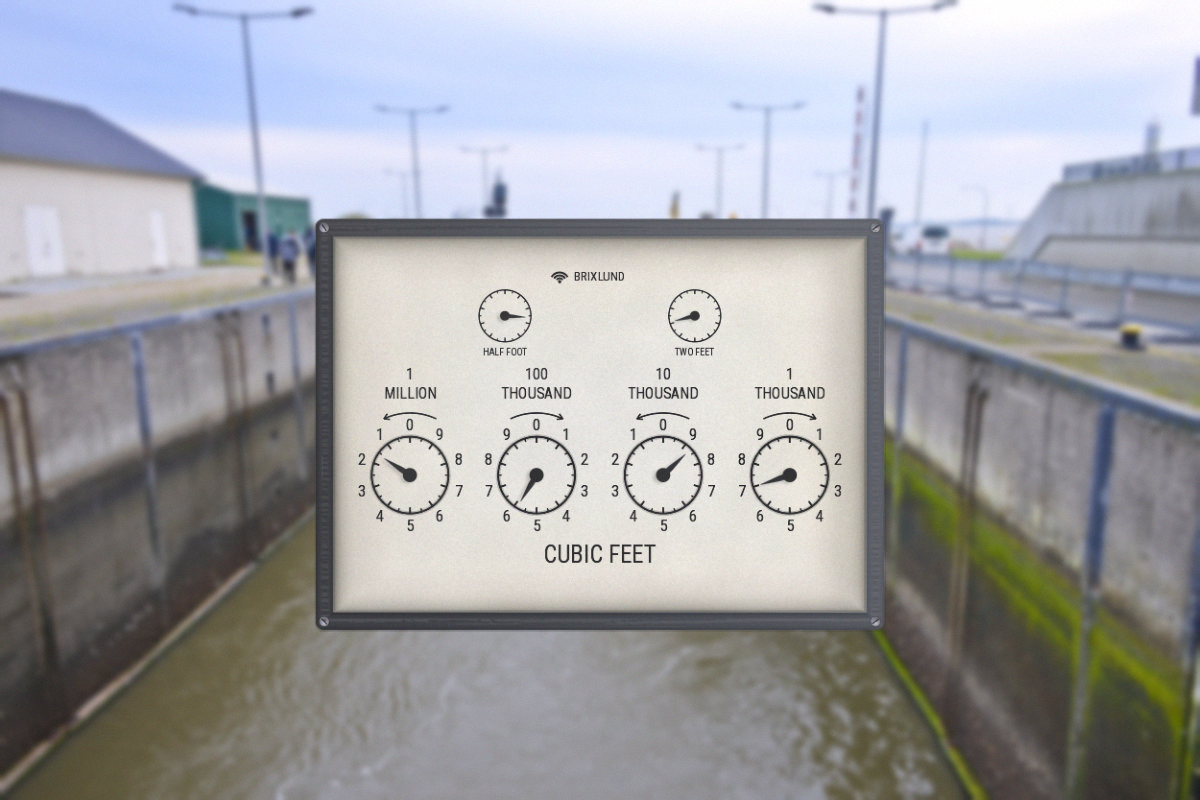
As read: 158700; ft³
